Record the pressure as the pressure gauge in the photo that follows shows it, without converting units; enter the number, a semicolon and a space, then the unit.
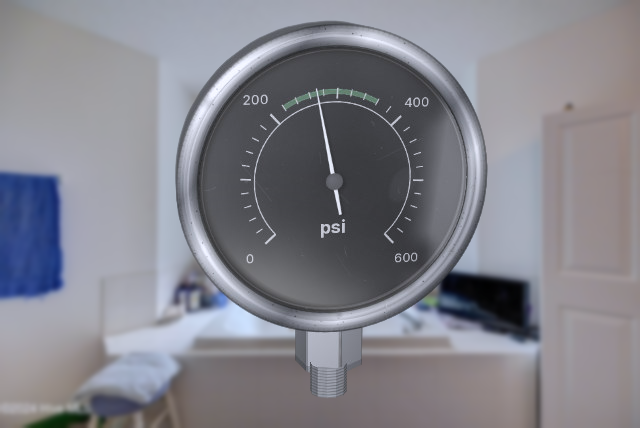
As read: 270; psi
